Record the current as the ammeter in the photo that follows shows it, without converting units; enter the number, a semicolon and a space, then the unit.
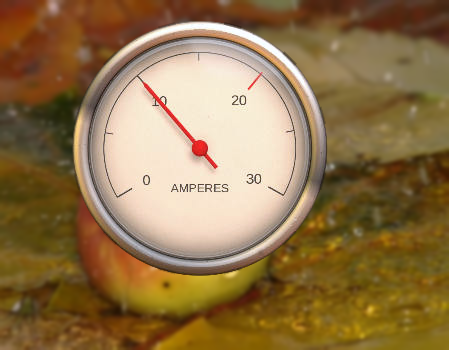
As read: 10; A
